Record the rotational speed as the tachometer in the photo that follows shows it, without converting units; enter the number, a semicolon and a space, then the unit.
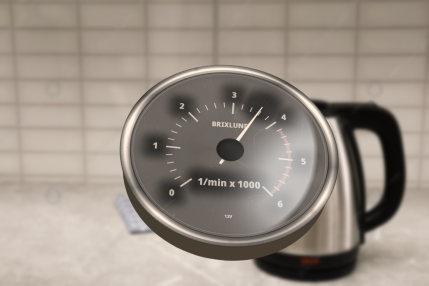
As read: 3600; rpm
